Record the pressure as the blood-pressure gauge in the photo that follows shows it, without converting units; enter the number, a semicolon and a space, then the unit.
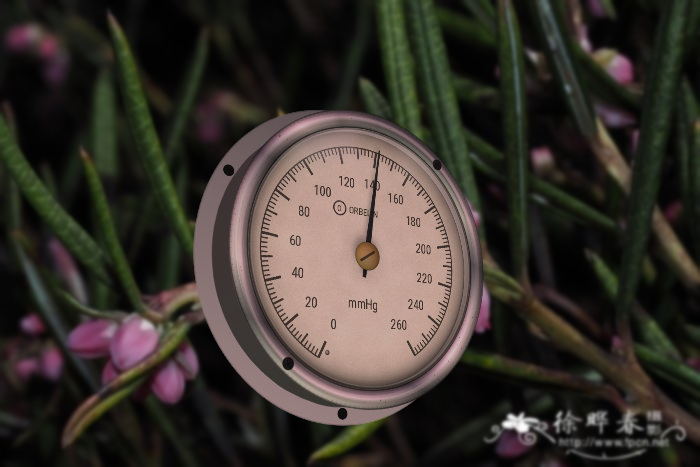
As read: 140; mmHg
